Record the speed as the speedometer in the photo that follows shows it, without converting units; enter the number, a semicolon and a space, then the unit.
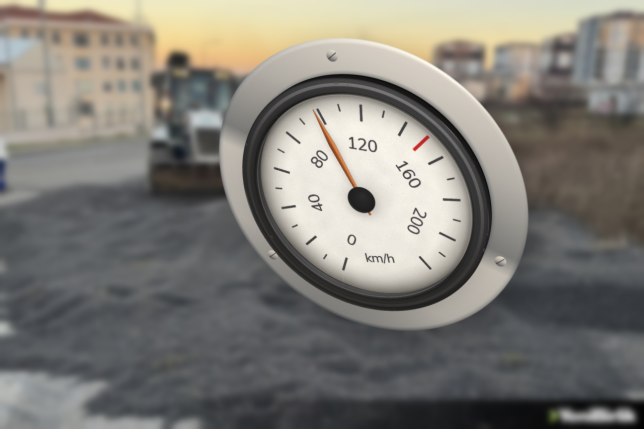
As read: 100; km/h
